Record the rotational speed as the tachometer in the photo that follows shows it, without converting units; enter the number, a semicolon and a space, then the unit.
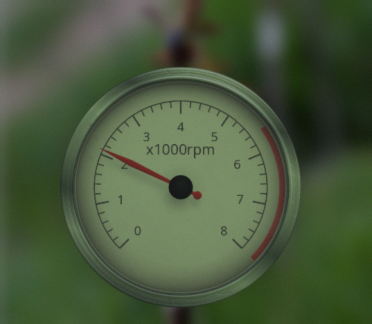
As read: 2100; rpm
